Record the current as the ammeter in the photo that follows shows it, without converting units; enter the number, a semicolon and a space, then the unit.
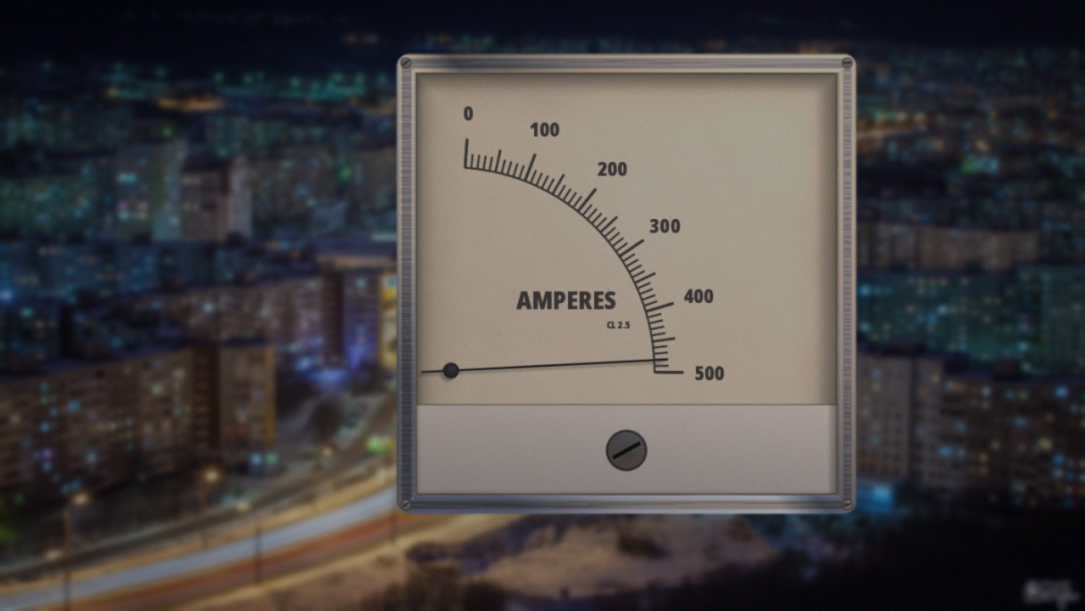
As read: 480; A
